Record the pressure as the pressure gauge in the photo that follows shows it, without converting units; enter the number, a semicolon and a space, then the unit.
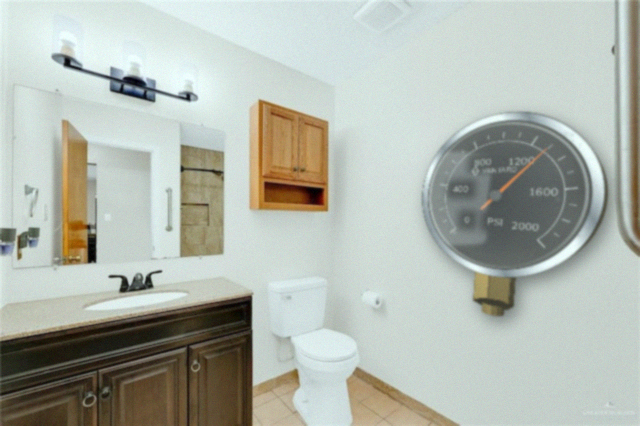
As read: 1300; psi
